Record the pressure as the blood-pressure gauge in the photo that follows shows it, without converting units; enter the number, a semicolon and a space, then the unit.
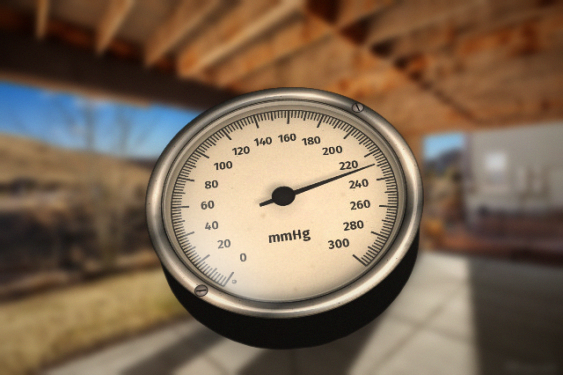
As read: 230; mmHg
